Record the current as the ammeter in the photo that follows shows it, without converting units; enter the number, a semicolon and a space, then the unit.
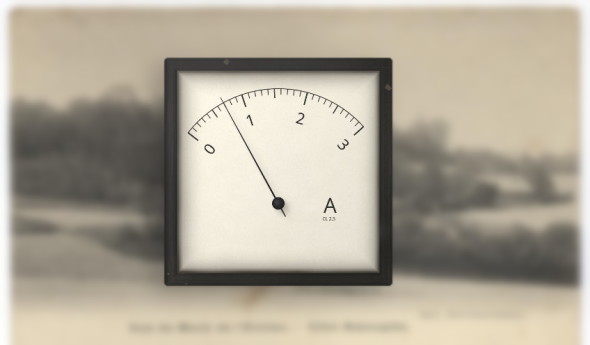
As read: 0.7; A
